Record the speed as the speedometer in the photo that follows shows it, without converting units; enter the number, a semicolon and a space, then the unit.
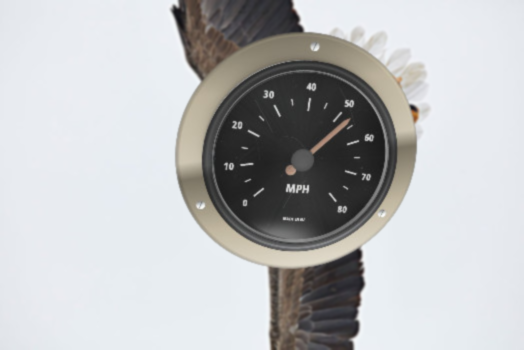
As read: 52.5; mph
